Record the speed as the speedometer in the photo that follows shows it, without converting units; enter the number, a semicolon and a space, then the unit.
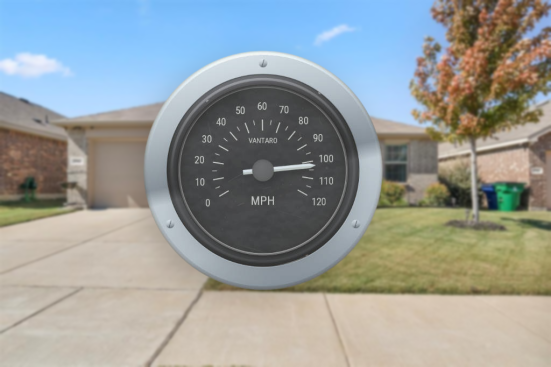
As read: 102.5; mph
